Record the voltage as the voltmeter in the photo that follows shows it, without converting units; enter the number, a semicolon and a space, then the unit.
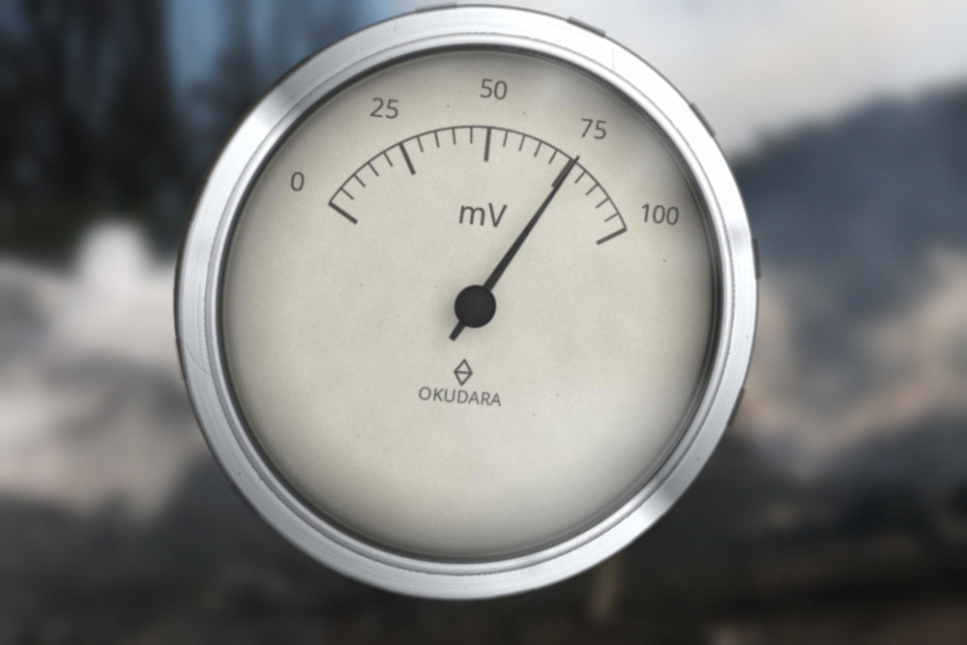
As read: 75; mV
